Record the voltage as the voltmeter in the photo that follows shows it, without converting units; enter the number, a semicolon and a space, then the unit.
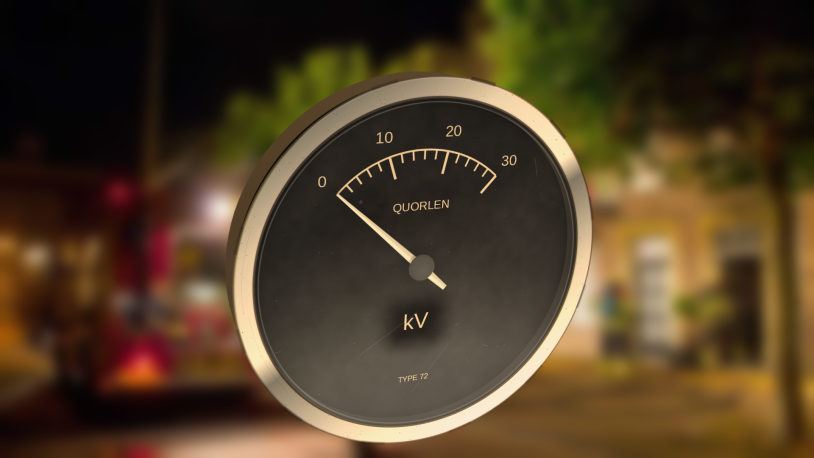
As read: 0; kV
